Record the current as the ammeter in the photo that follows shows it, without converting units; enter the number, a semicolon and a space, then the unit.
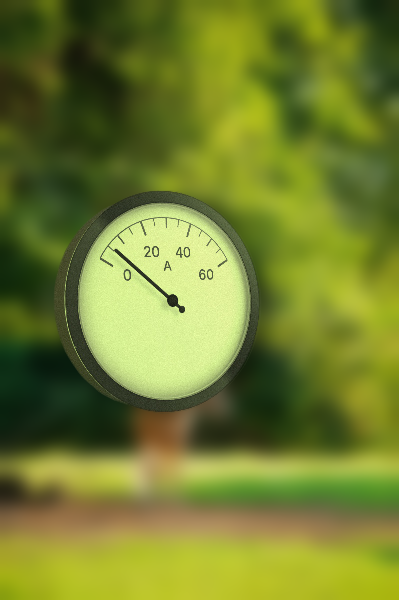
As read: 5; A
